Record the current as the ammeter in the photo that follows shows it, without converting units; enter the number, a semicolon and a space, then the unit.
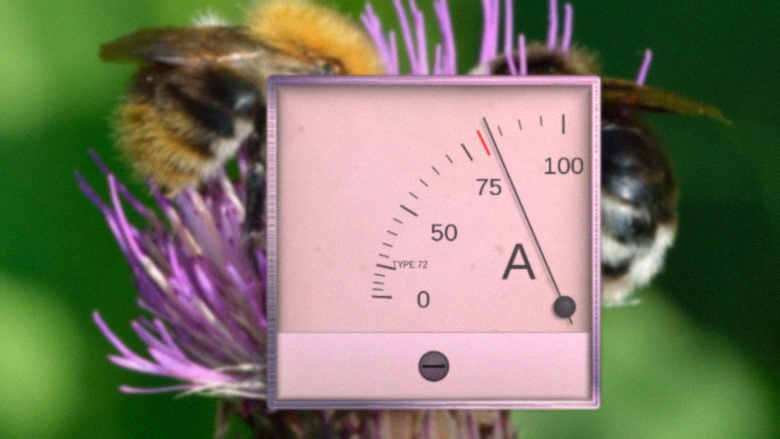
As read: 82.5; A
